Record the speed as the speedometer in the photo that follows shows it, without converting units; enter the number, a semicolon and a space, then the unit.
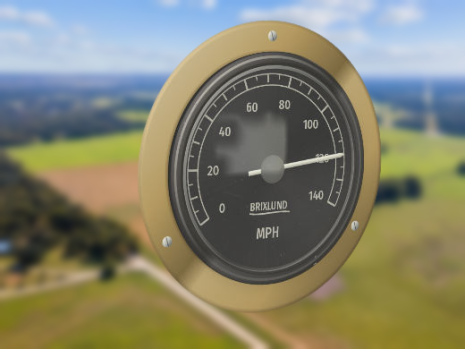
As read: 120; mph
